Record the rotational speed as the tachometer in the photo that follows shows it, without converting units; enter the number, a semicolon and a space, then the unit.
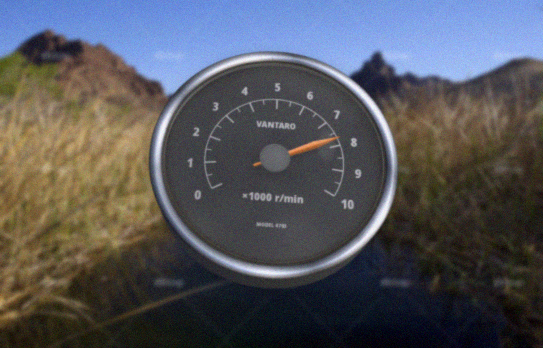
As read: 7750; rpm
